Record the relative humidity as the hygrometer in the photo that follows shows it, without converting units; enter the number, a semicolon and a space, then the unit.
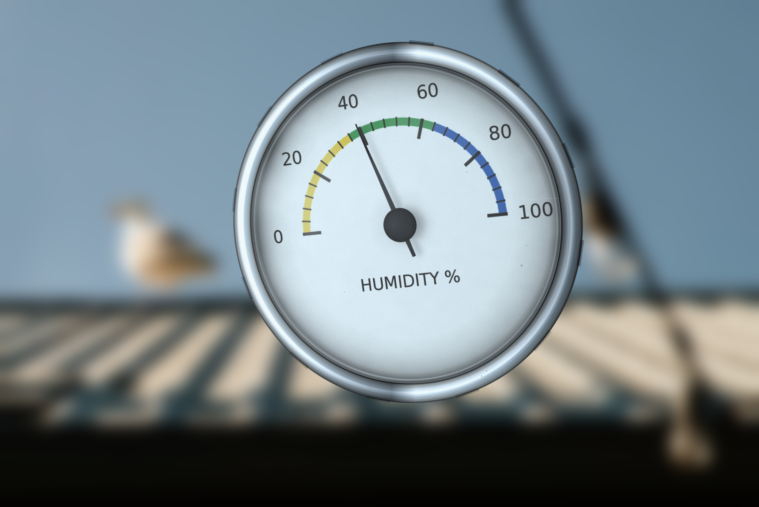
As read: 40; %
